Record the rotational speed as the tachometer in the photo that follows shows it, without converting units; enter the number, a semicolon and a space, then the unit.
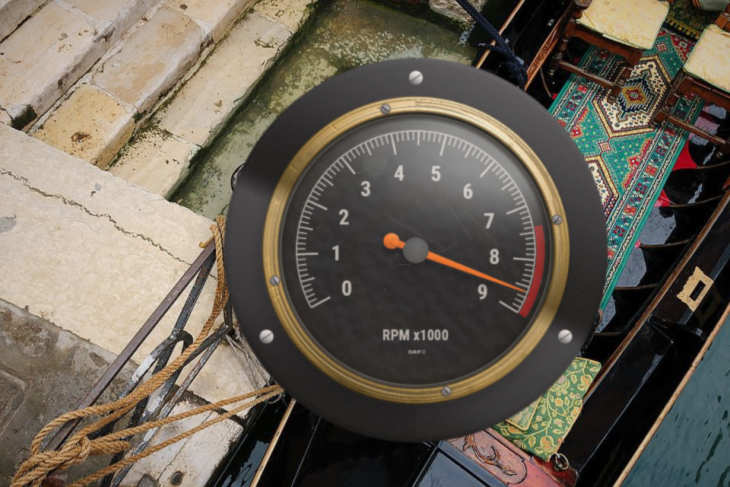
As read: 8600; rpm
